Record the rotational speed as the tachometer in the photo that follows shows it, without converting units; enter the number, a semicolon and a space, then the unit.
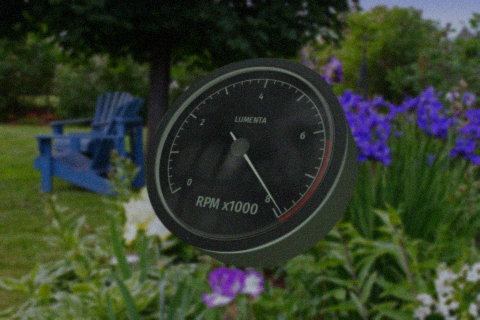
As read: 7900; rpm
